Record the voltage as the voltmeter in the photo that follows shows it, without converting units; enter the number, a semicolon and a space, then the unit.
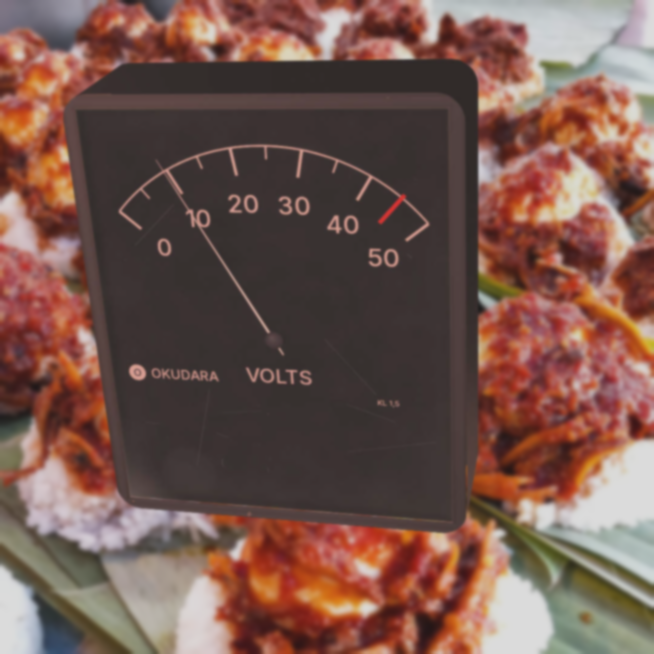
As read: 10; V
